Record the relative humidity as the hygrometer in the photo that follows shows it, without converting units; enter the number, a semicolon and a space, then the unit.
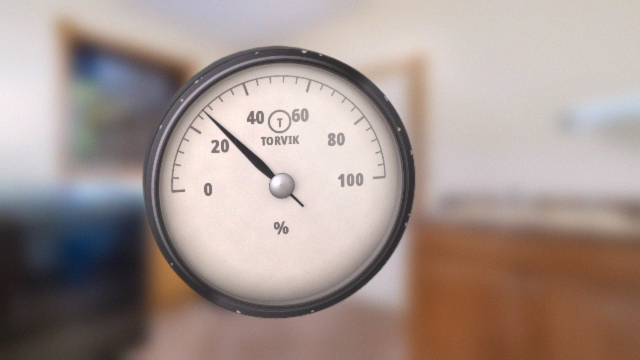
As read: 26; %
